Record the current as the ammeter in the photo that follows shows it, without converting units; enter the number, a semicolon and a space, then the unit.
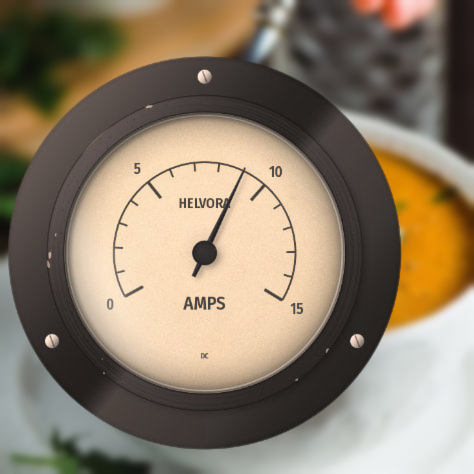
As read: 9; A
